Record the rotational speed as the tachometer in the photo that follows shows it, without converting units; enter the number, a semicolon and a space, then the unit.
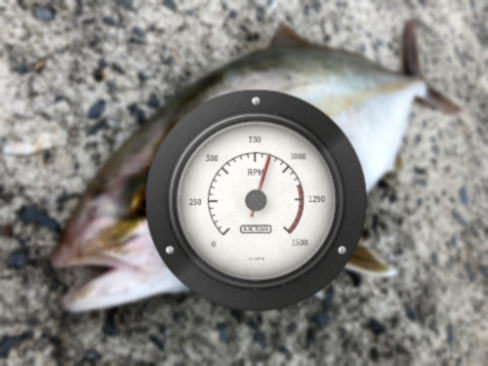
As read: 850; rpm
